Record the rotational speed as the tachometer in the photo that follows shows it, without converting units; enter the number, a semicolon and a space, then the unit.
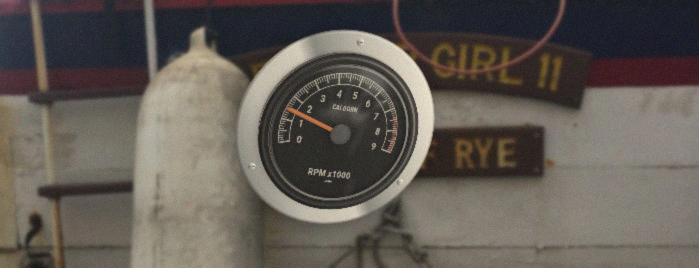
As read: 1500; rpm
